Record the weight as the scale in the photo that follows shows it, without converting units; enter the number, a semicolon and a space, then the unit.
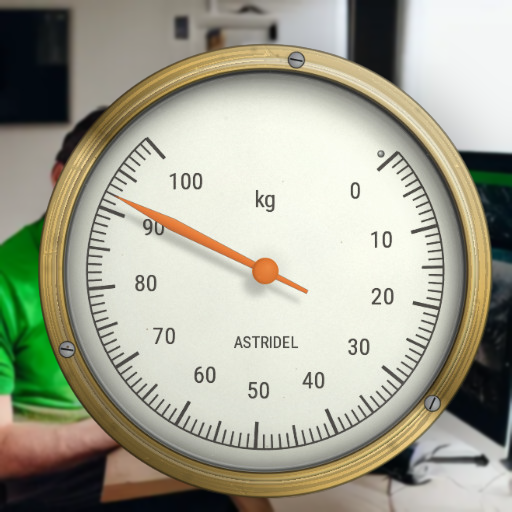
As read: 92; kg
